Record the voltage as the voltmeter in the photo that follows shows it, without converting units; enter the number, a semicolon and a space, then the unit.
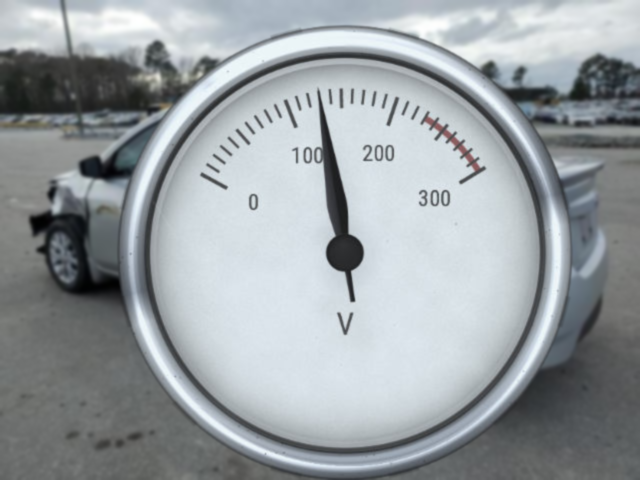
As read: 130; V
